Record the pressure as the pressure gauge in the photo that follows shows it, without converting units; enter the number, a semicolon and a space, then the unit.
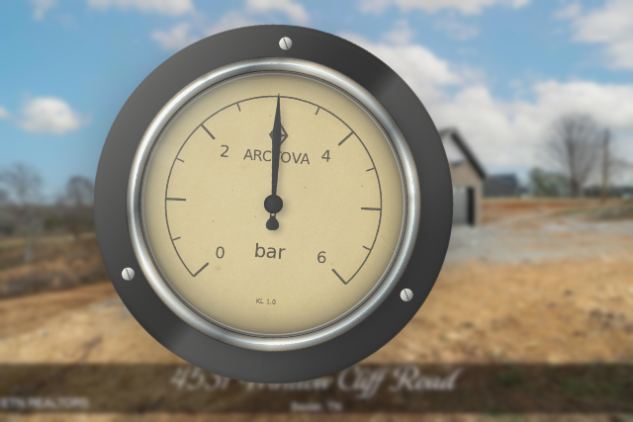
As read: 3; bar
